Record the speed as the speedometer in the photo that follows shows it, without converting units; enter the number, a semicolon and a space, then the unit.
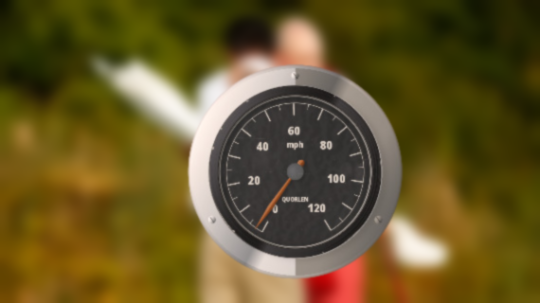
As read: 2.5; mph
